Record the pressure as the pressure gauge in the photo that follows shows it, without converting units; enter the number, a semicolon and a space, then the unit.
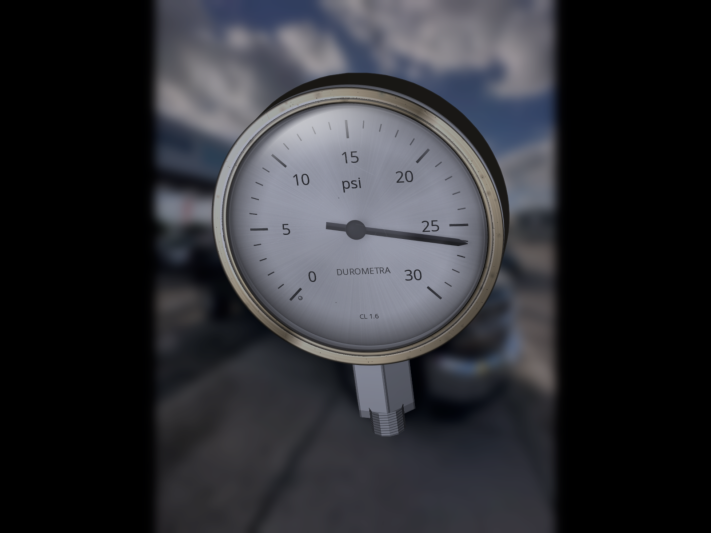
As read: 26; psi
